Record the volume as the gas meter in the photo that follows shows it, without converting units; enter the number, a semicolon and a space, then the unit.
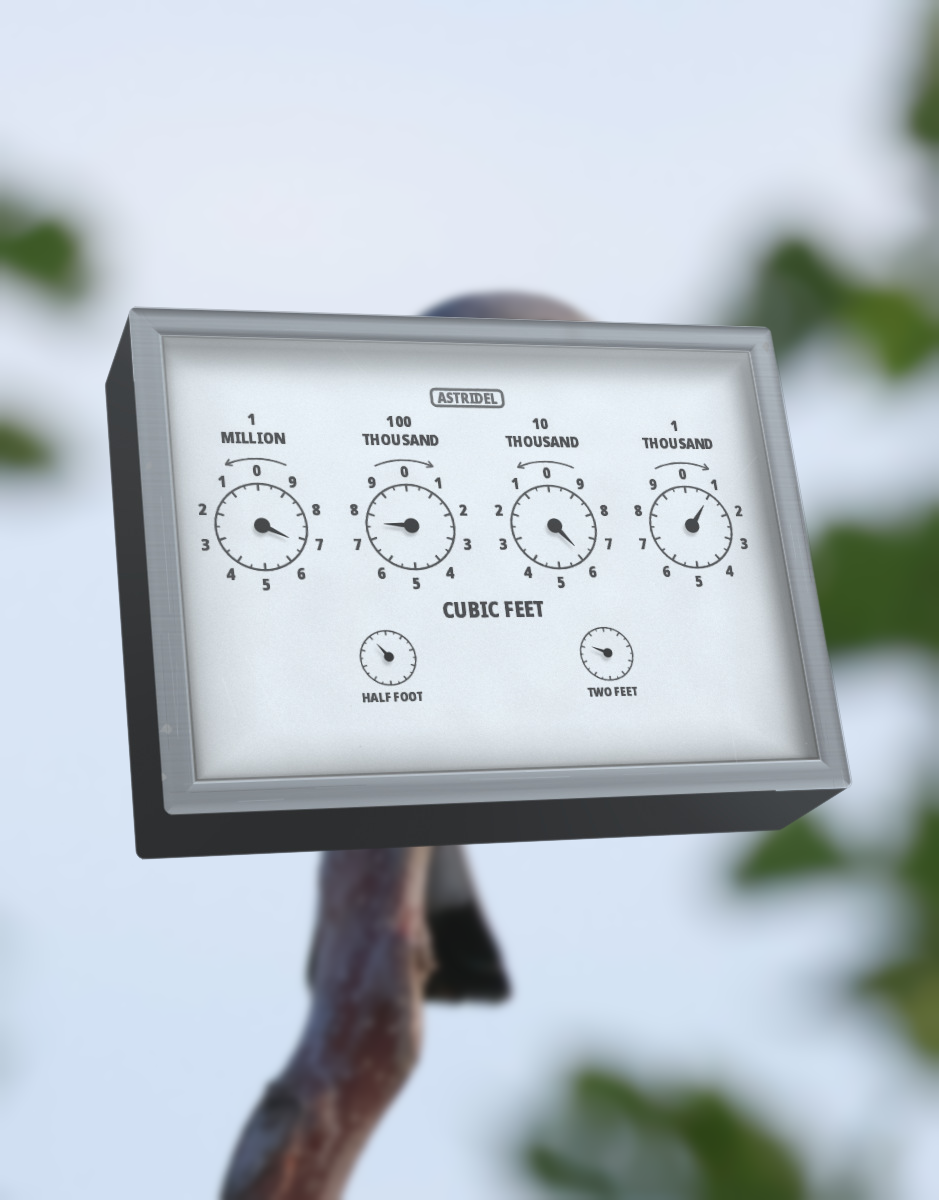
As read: 676100; ft³
